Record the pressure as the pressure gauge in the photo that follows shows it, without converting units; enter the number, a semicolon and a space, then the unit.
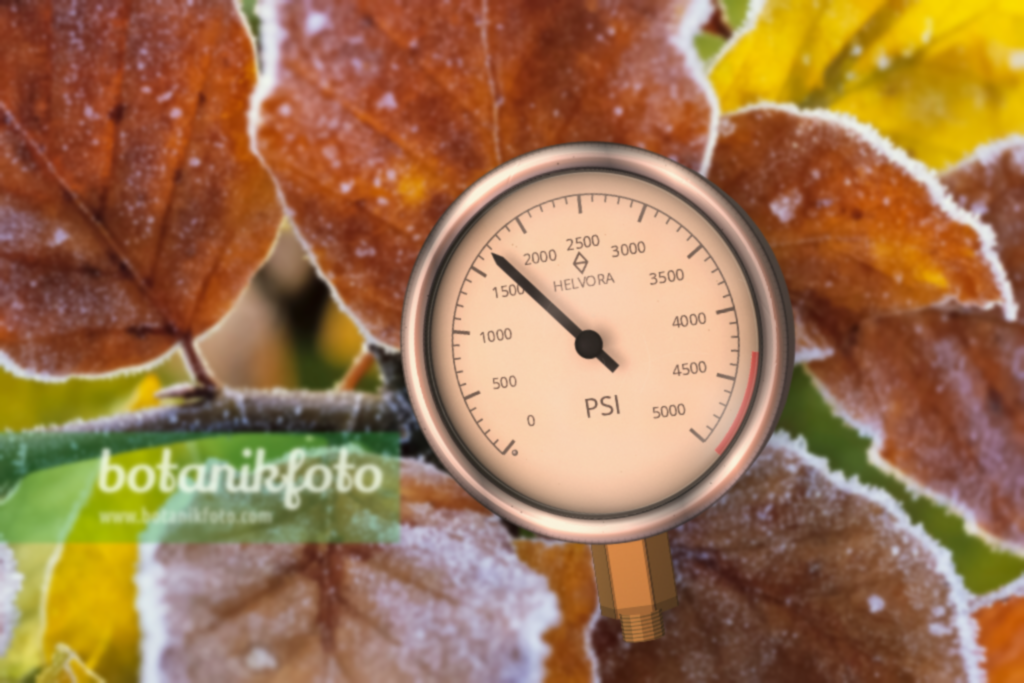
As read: 1700; psi
